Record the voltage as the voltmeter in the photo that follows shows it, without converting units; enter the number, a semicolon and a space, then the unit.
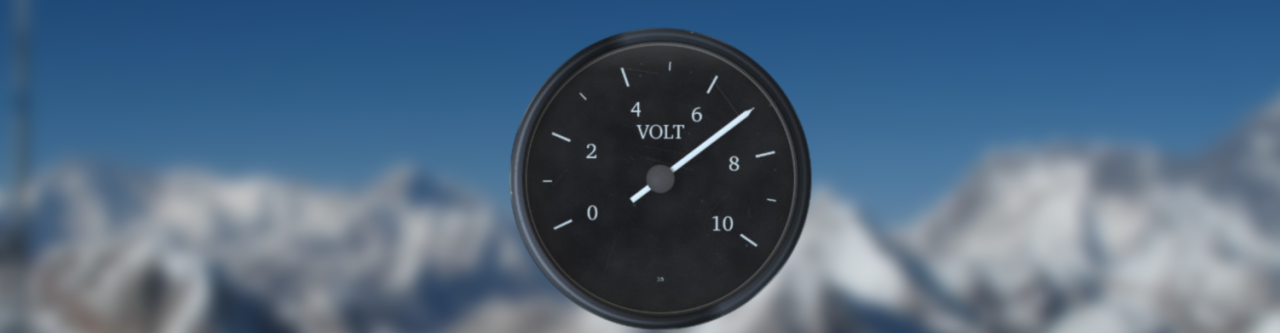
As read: 7; V
